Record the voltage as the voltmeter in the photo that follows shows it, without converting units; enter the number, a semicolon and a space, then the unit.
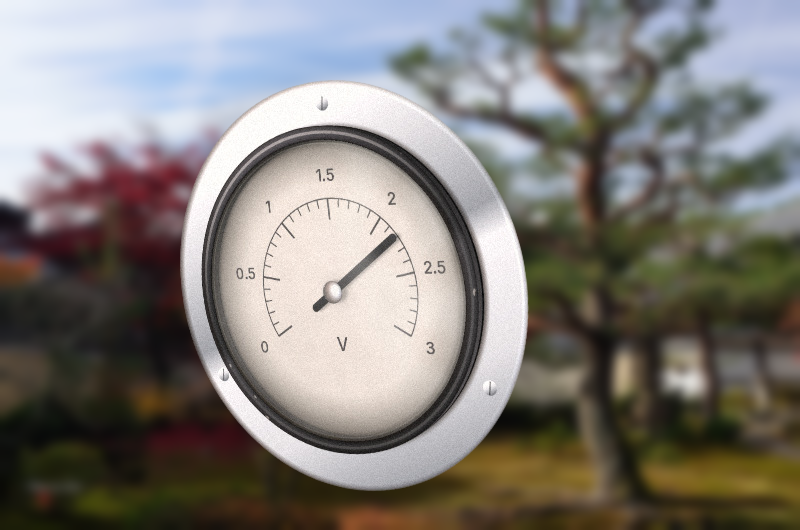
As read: 2.2; V
